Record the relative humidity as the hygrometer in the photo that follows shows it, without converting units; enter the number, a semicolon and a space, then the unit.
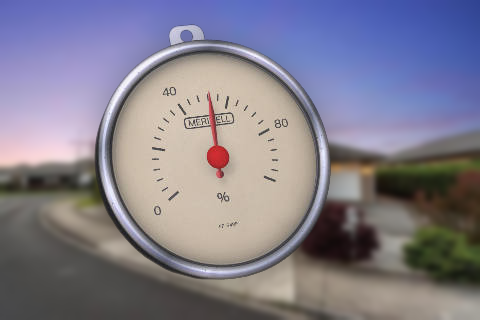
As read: 52; %
